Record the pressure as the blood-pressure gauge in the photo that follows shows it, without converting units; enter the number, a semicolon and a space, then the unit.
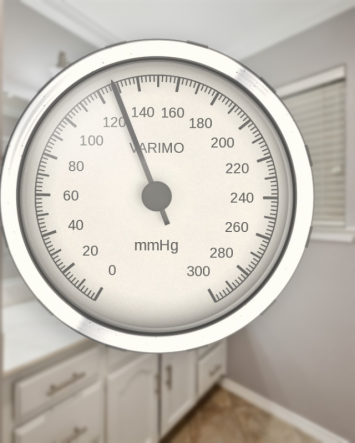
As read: 128; mmHg
